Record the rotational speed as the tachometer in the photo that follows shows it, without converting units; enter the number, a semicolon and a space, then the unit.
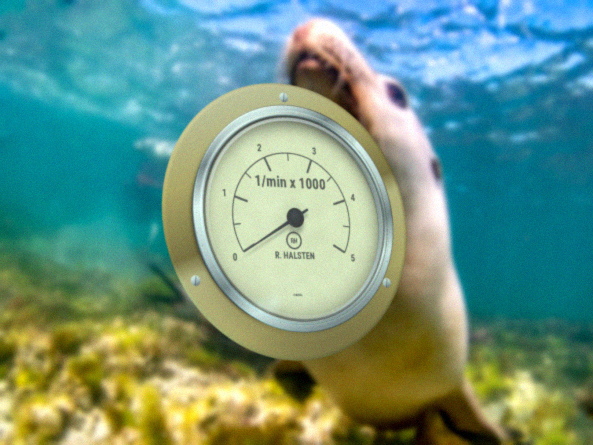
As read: 0; rpm
